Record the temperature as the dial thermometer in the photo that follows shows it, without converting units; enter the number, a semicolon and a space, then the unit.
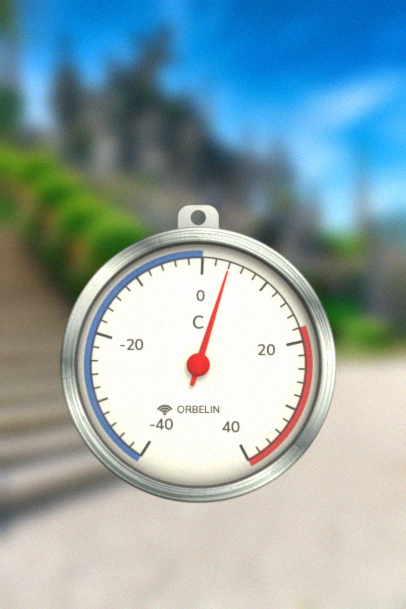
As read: 4; °C
